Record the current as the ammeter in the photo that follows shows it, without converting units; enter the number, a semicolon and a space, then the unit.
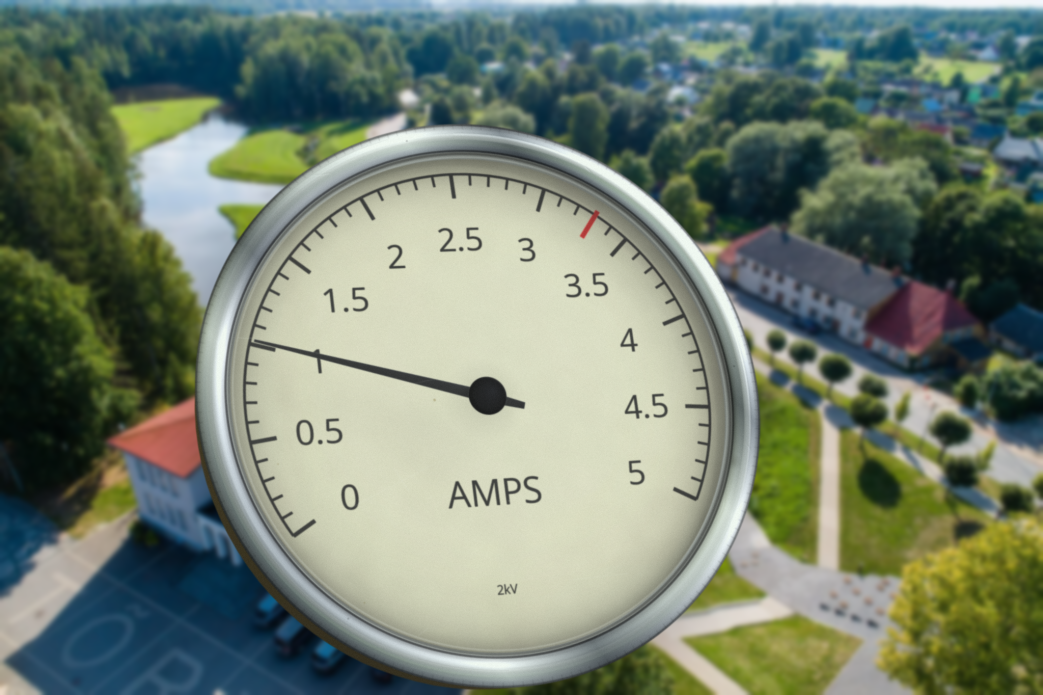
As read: 1; A
